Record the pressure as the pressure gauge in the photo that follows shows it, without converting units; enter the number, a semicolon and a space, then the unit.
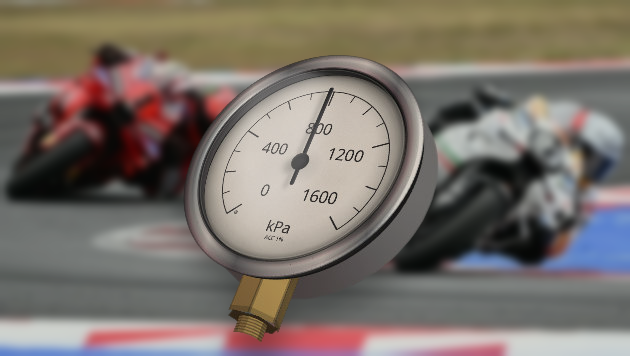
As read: 800; kPa
